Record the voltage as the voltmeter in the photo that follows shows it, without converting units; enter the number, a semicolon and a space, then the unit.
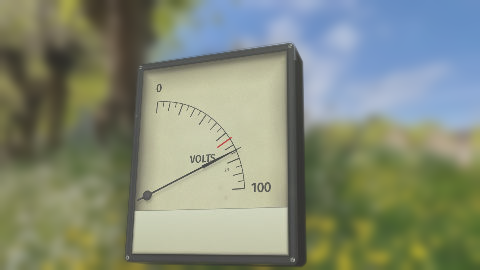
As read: 75; V
